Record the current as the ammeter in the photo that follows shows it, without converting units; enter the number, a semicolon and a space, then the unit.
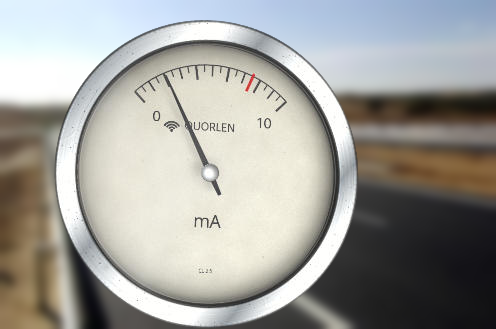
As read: 2; mA
